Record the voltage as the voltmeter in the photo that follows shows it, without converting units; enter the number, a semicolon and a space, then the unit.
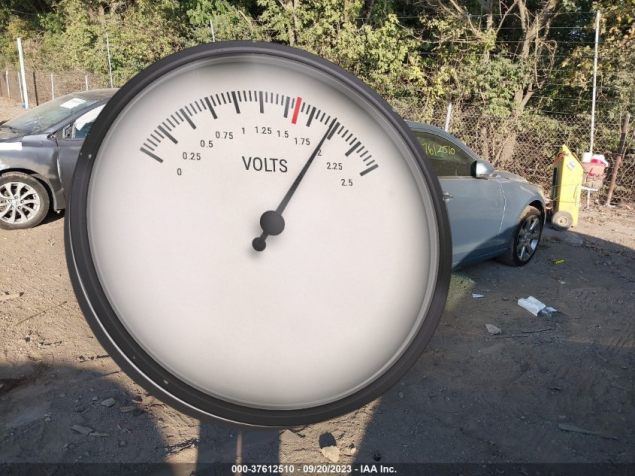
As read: 1.95; V
